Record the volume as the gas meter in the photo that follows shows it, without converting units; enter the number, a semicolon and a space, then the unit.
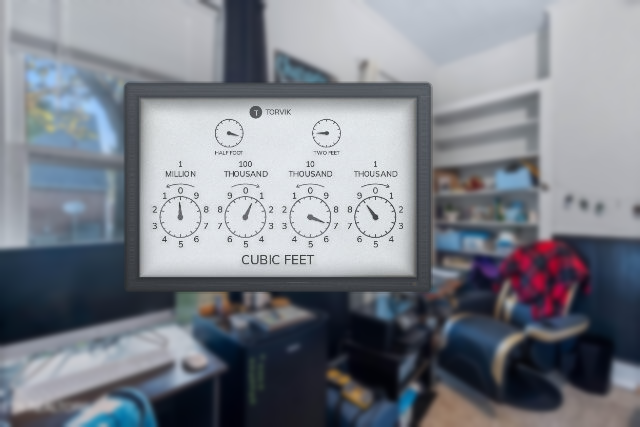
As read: 6900; ft³
